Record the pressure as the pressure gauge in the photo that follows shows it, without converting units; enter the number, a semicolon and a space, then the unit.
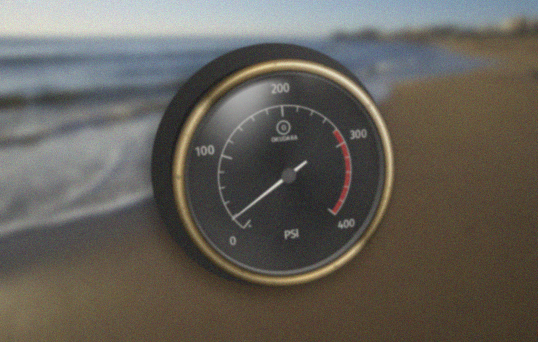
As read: 20; psi
